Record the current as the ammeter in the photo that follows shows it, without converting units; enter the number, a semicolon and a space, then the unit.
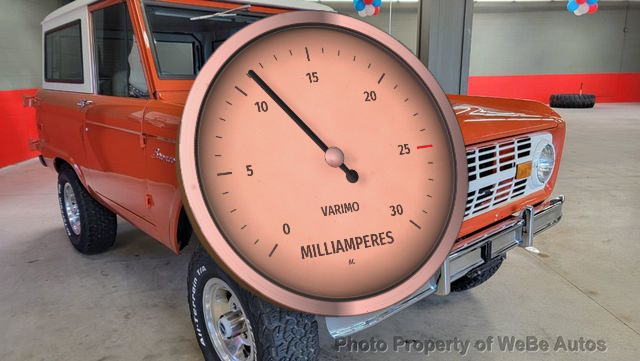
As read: 11; mA
